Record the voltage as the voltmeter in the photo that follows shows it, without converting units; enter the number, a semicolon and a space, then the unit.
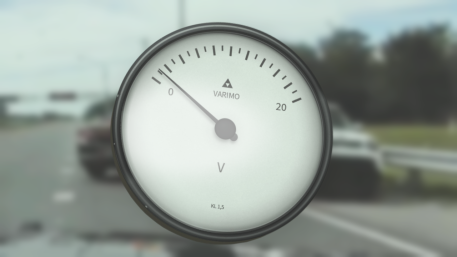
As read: 1; V
